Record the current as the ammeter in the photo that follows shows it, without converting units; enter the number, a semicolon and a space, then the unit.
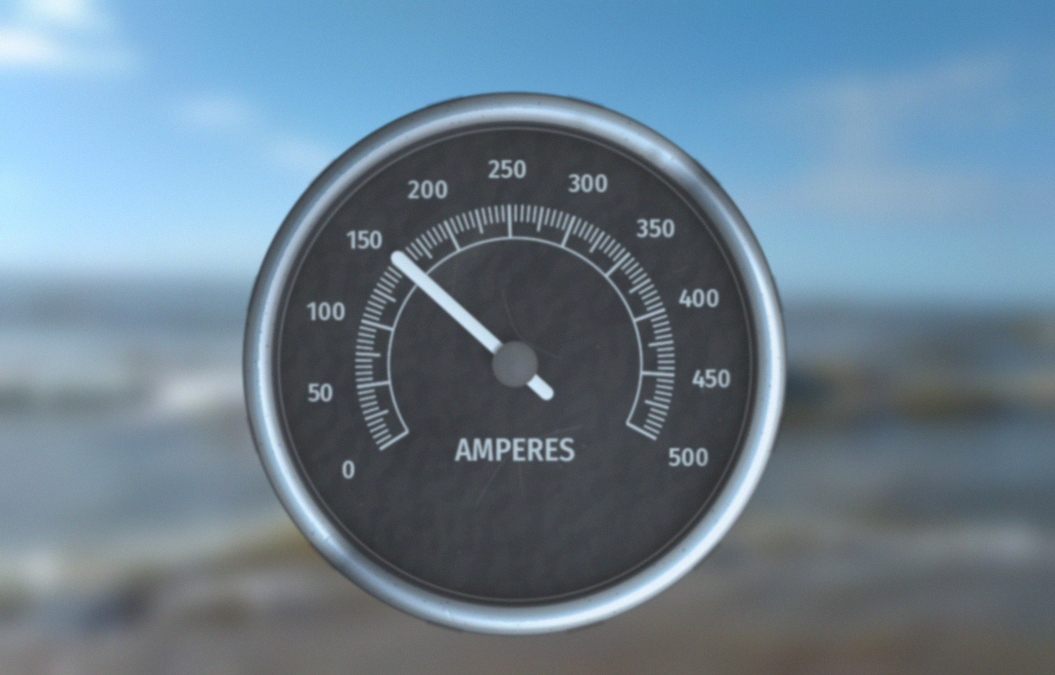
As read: 155; A
